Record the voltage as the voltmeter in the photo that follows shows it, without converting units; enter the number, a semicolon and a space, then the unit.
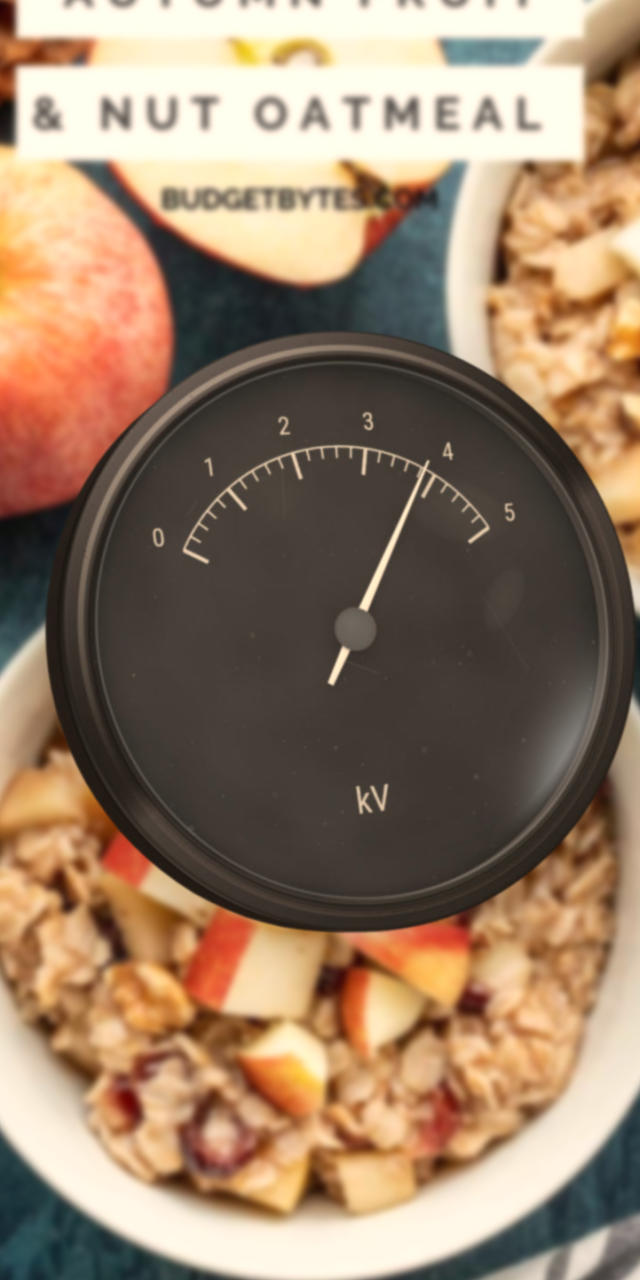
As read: 3.8; kV
